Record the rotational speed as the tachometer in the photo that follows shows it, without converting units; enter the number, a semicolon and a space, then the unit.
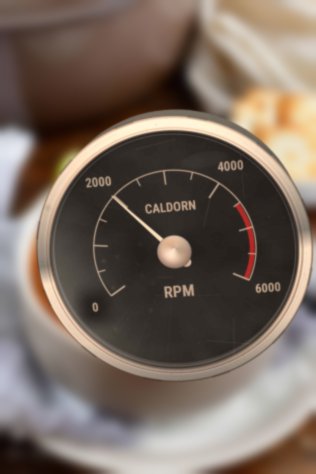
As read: 2000; rpm
